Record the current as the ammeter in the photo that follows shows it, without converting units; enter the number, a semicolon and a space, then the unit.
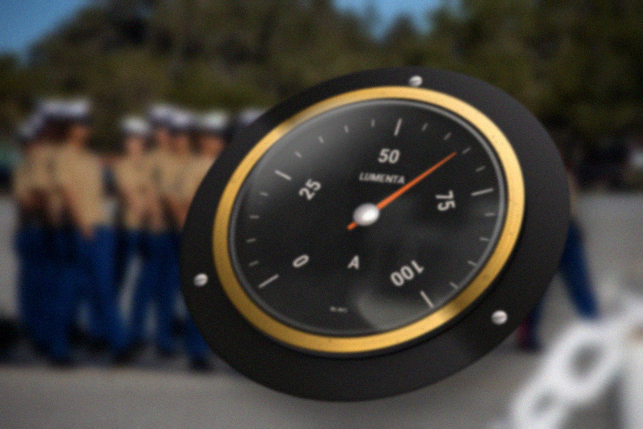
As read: 65; A
